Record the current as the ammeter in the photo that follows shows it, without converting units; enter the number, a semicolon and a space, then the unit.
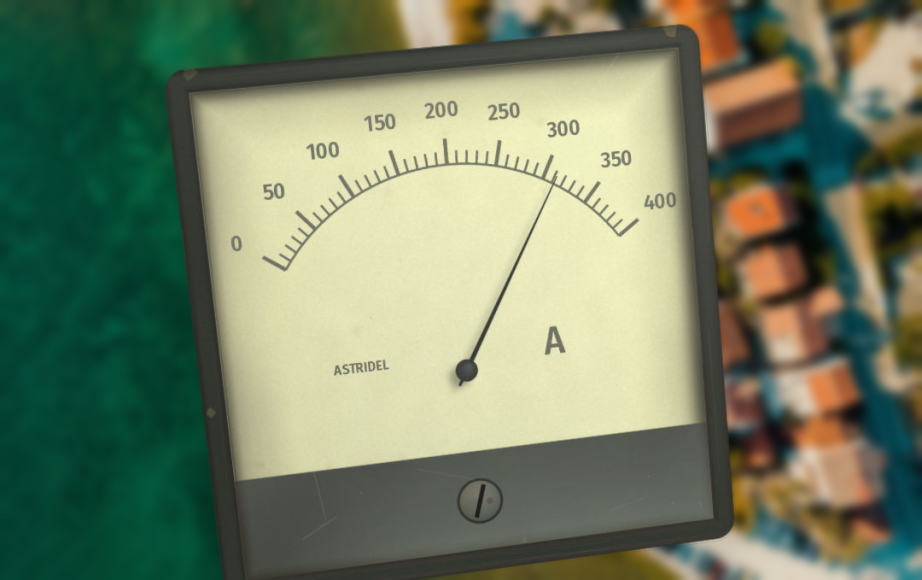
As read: 310; A
